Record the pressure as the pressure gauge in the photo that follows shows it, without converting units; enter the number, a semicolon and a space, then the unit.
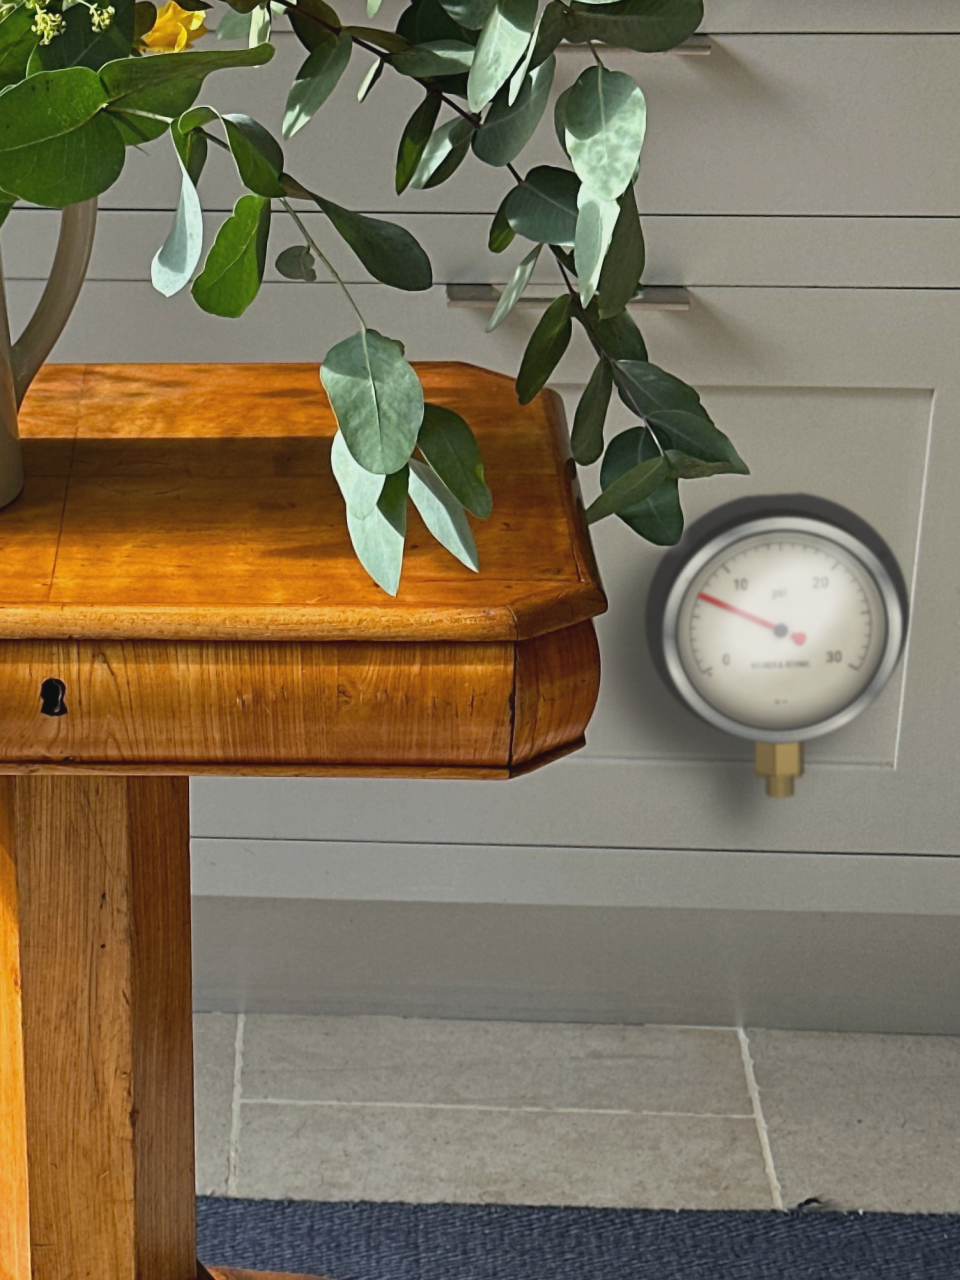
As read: 7; psi
